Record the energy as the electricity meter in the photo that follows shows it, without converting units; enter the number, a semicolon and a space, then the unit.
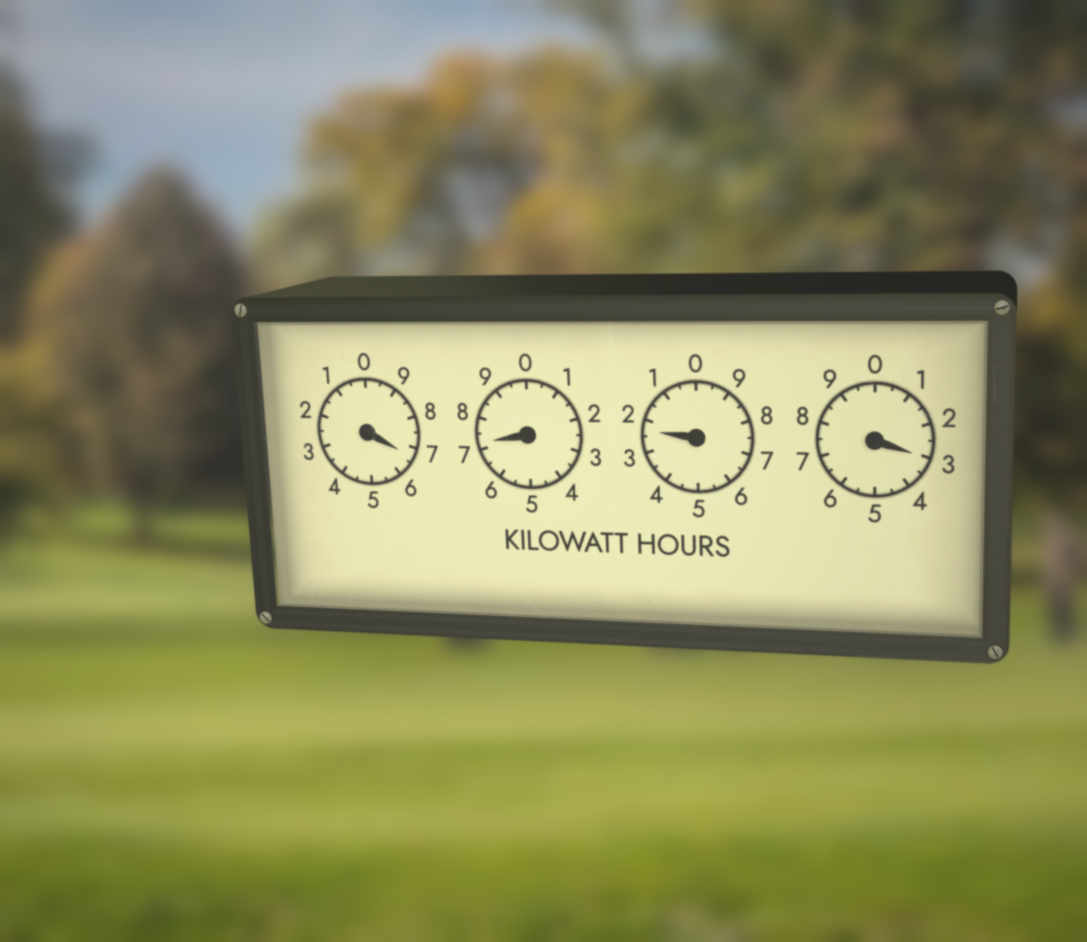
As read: 6723; kWh
